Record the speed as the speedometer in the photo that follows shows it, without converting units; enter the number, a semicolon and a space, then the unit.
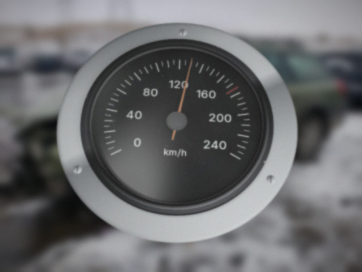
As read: 130; km/h
